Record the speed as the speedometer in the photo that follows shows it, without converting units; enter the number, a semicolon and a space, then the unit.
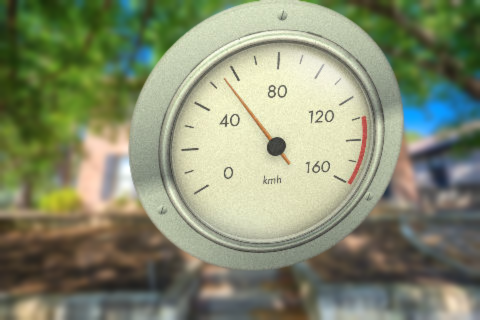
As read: 55; km/h
